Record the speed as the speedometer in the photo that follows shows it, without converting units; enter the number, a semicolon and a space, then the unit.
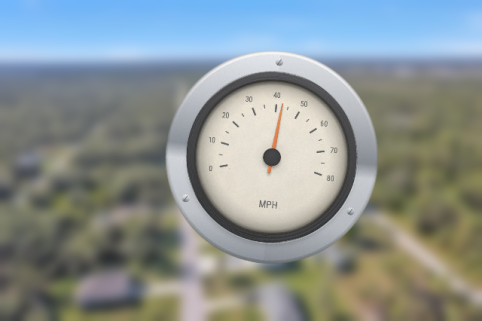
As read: 42.5; mph
